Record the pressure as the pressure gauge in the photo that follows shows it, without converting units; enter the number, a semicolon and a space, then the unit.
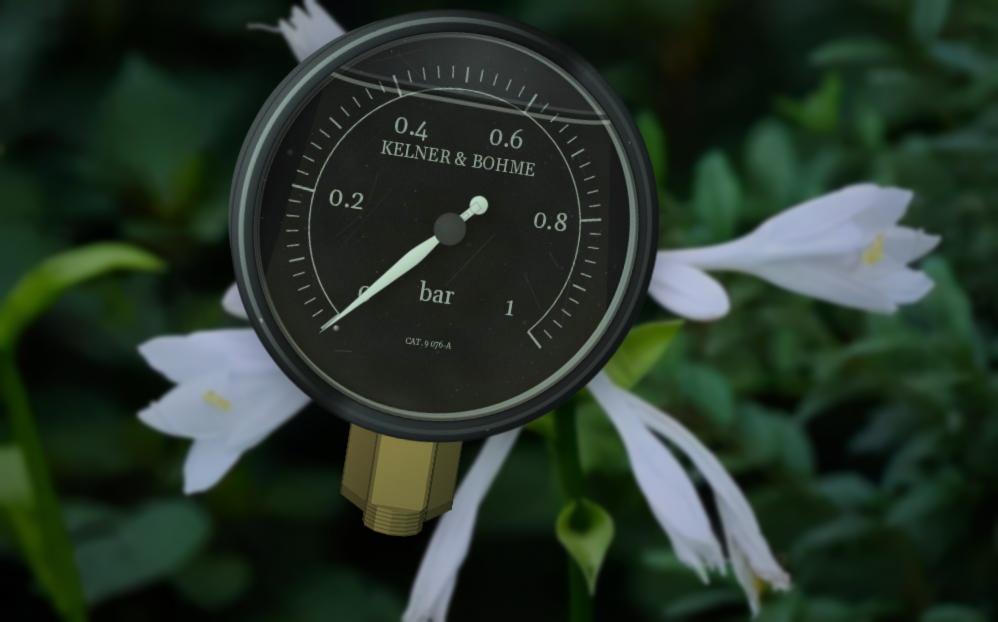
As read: 0; bar
